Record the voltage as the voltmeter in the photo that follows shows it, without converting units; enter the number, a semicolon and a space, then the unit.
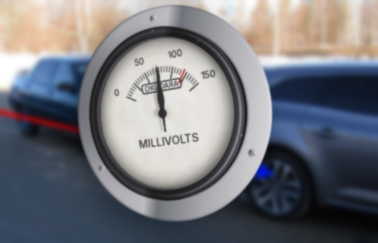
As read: 75; mV
